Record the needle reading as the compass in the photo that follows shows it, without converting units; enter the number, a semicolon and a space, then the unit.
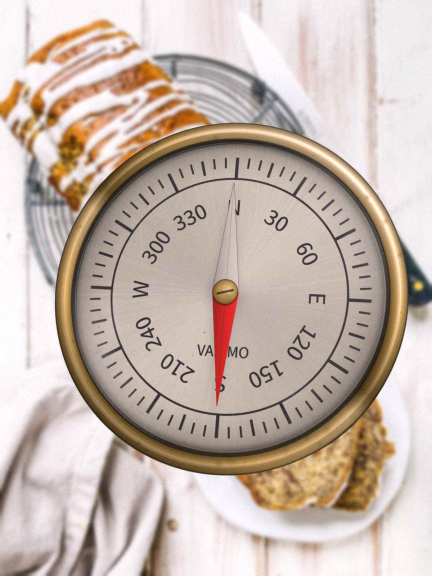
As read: 180; °
